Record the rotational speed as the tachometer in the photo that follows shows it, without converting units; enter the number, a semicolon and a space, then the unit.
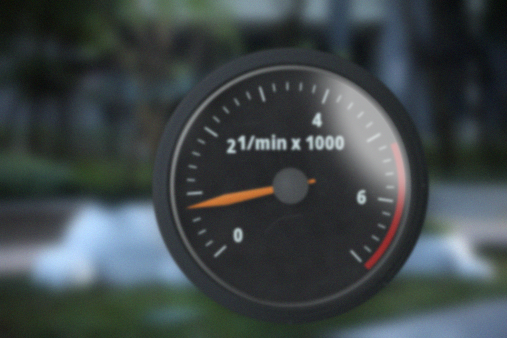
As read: 800; rpm
